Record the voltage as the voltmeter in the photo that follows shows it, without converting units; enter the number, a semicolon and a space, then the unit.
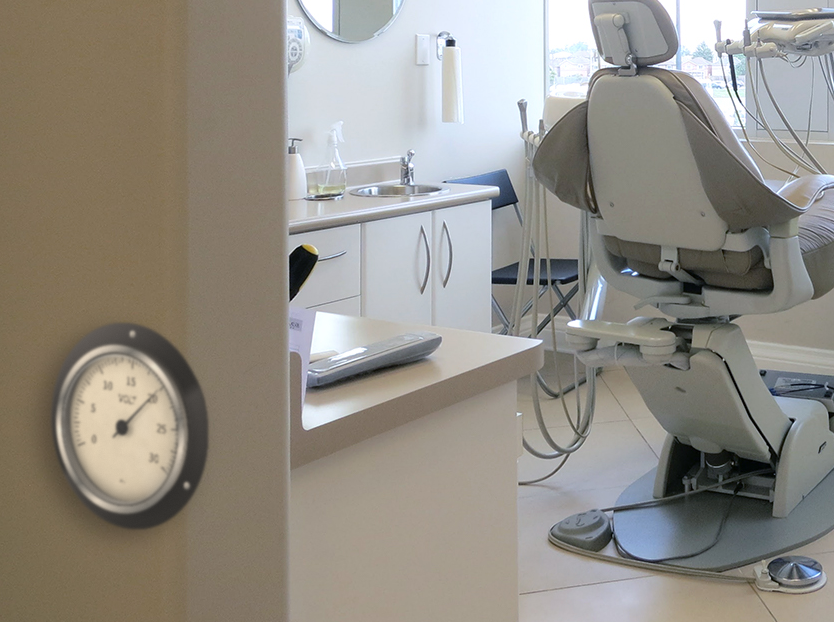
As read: 20; V
